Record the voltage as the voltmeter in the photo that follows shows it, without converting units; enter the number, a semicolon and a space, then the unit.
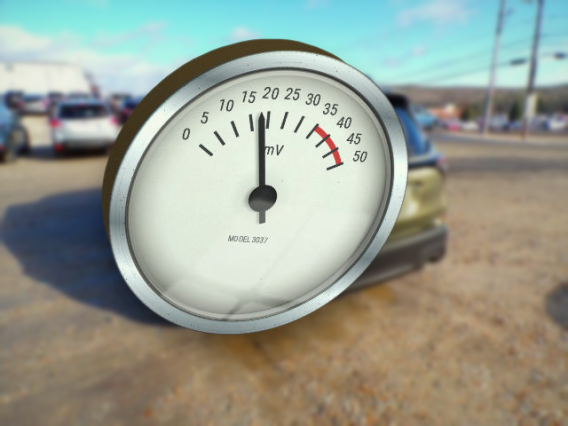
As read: 17.5; mV
